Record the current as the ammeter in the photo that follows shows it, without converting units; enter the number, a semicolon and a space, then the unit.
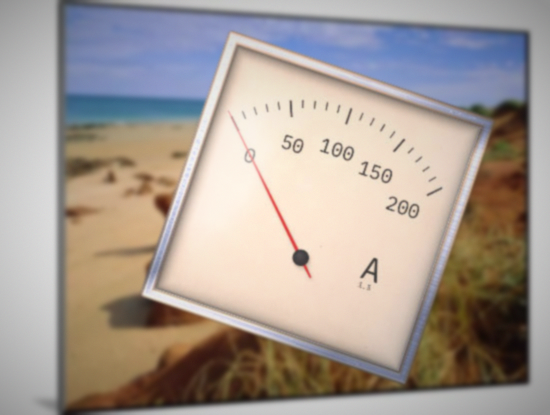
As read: 0; A
